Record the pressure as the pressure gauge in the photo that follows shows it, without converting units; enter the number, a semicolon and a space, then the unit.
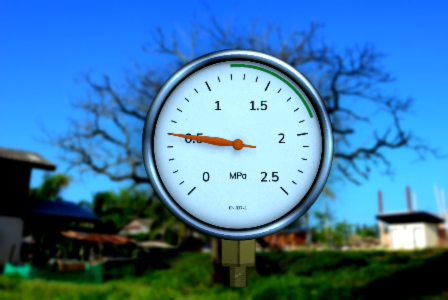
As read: 0.5; MPa
